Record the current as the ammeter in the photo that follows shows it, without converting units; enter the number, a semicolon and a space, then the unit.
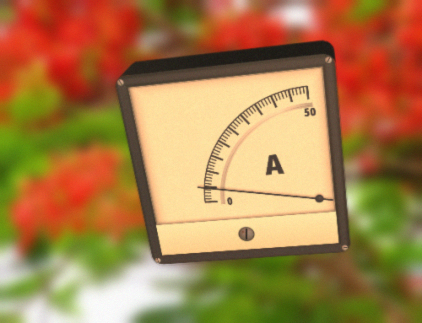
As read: 5; A
